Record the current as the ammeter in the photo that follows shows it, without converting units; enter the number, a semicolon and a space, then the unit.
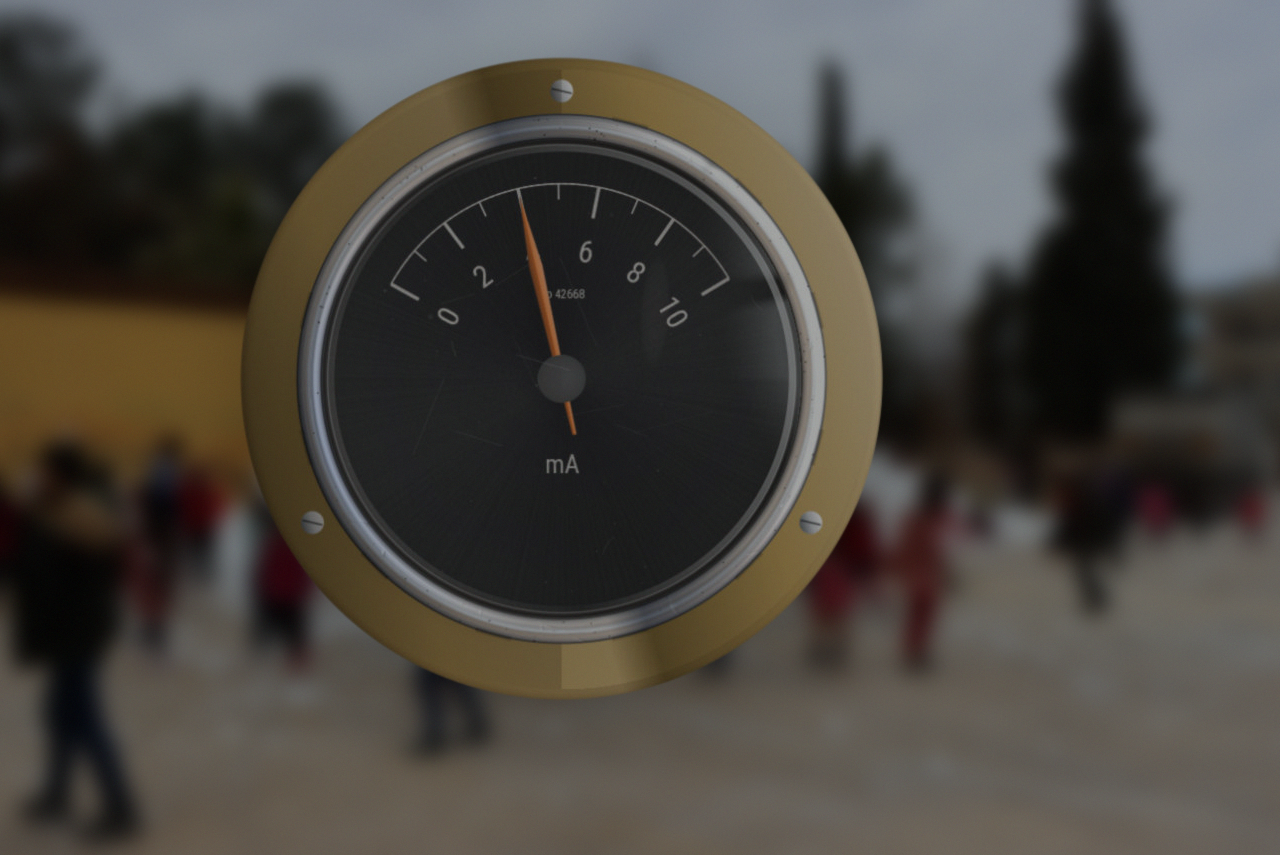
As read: 4; mA
